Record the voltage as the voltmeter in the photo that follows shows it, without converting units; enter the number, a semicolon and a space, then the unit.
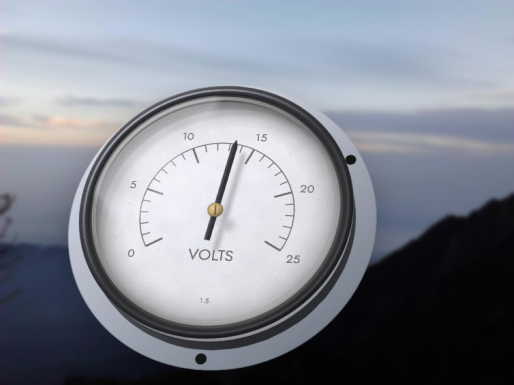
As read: 13.5; V
